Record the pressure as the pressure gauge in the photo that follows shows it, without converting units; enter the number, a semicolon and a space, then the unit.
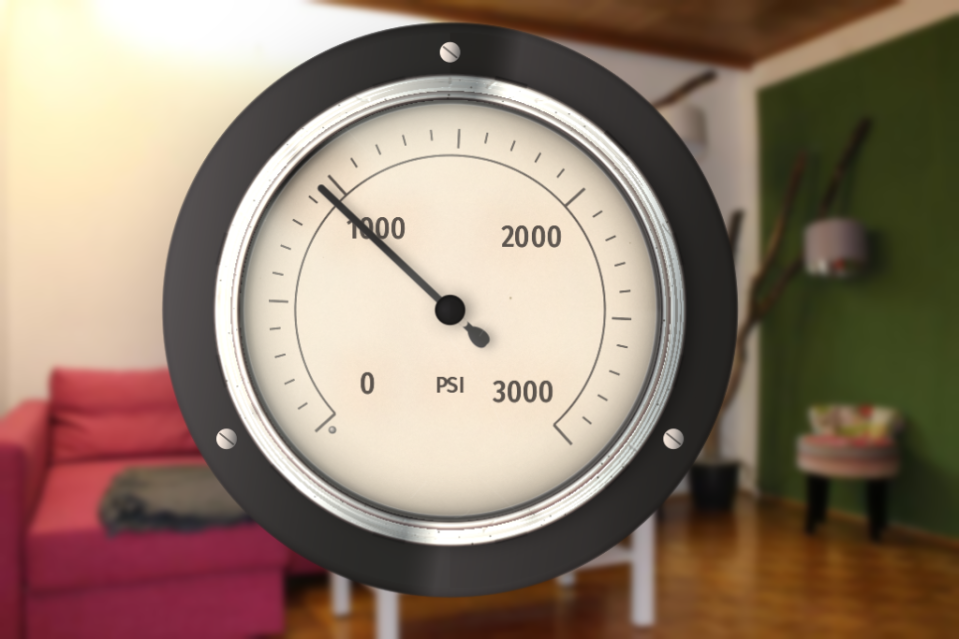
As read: 950; psi
